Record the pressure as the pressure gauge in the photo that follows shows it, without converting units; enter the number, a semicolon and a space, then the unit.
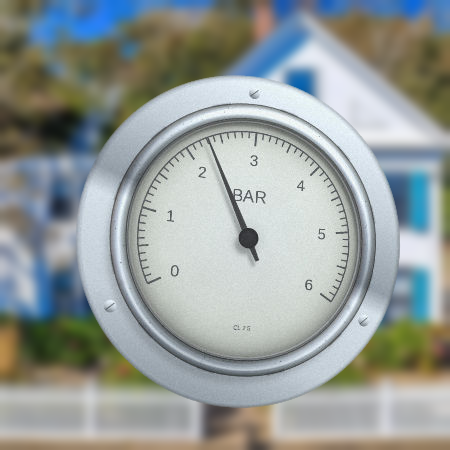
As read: 2.3; bar
